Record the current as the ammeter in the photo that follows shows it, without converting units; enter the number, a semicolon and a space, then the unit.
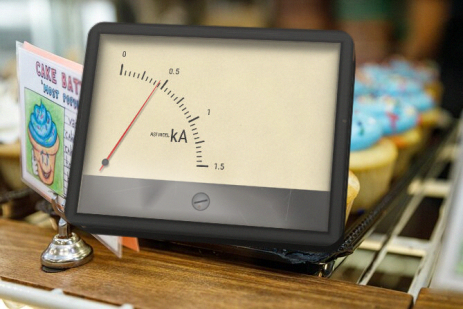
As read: 0.45; kA
